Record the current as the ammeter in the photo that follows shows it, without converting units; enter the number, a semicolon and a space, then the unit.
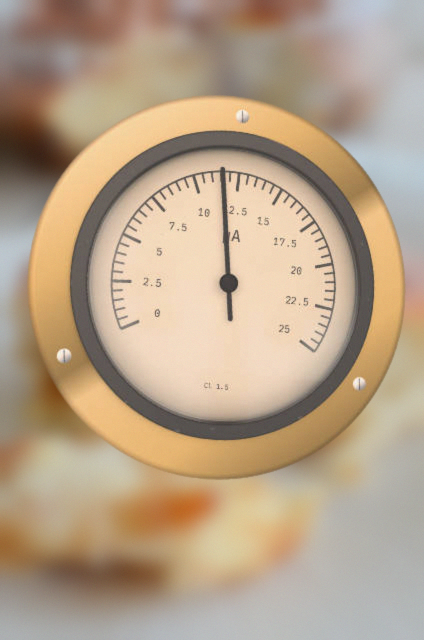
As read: 11.5; µA
